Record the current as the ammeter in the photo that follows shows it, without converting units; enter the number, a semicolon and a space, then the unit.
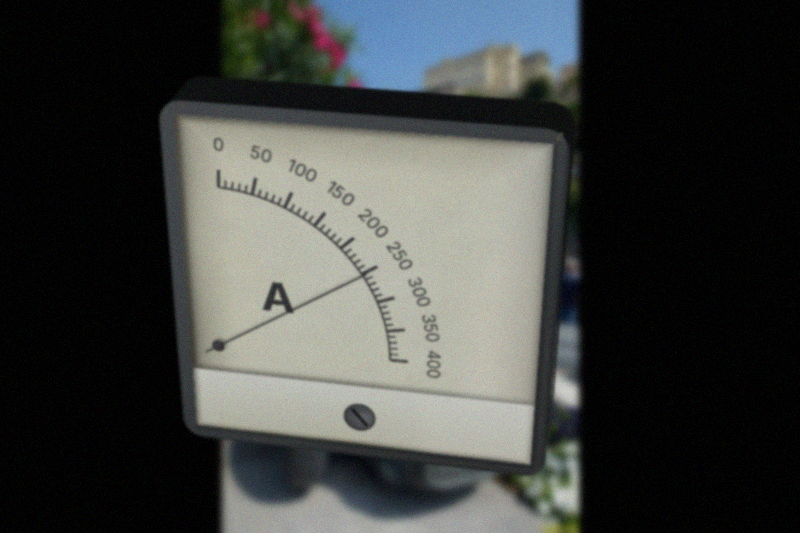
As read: 250; A
